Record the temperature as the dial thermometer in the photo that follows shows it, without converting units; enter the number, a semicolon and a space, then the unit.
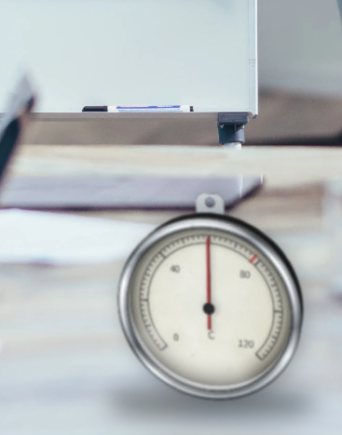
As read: 60; °C
